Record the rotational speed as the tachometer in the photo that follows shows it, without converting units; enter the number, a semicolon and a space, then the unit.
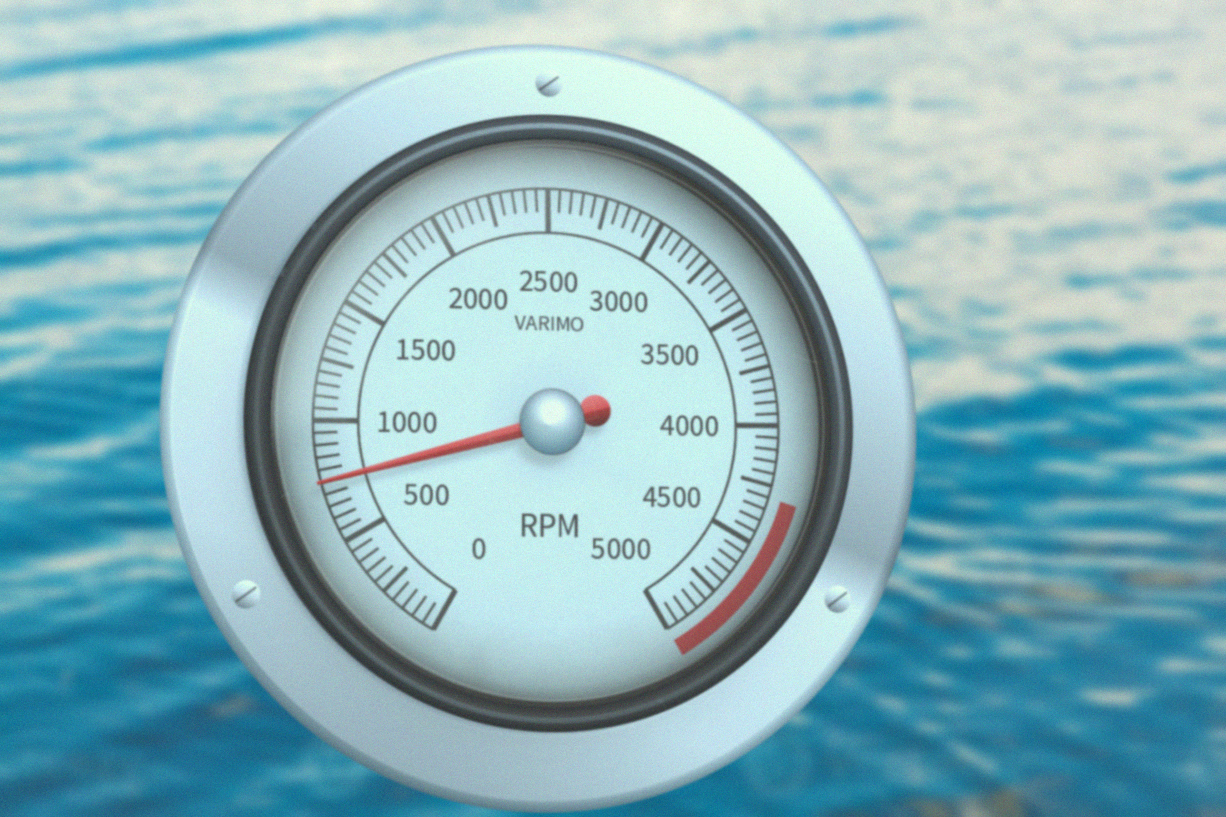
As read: 750; rpm
